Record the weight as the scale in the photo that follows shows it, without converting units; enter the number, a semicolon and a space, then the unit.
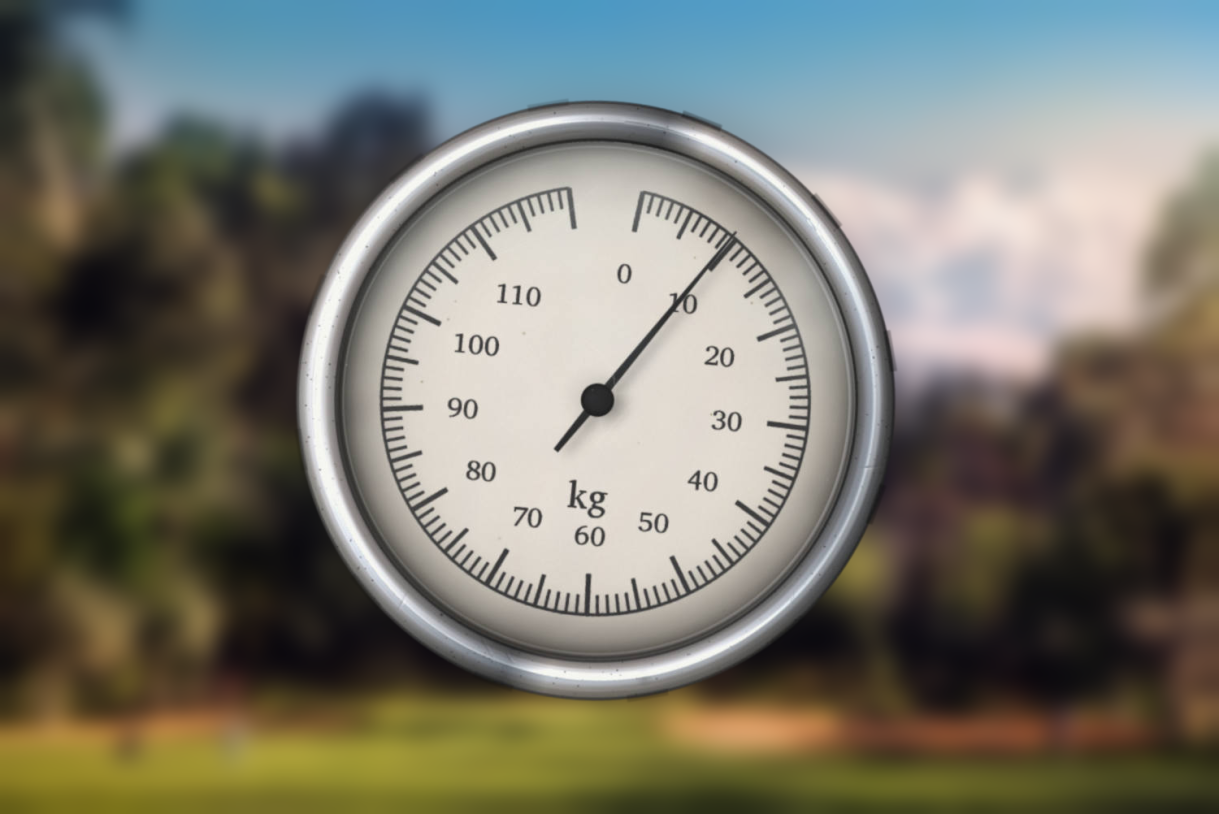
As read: 9.5; kg
